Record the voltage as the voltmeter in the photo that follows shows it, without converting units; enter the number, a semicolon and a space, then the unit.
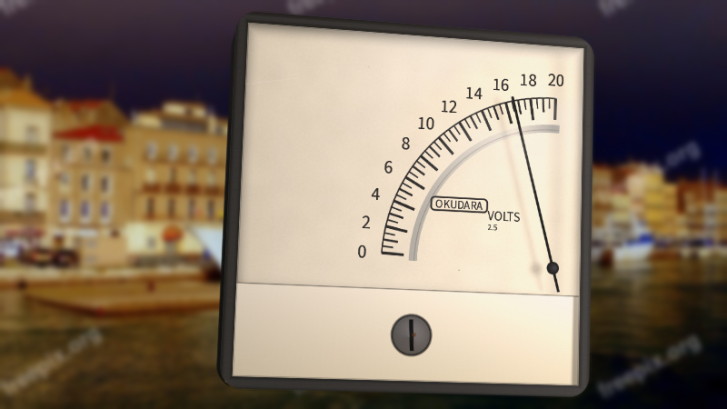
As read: 16.5; V
